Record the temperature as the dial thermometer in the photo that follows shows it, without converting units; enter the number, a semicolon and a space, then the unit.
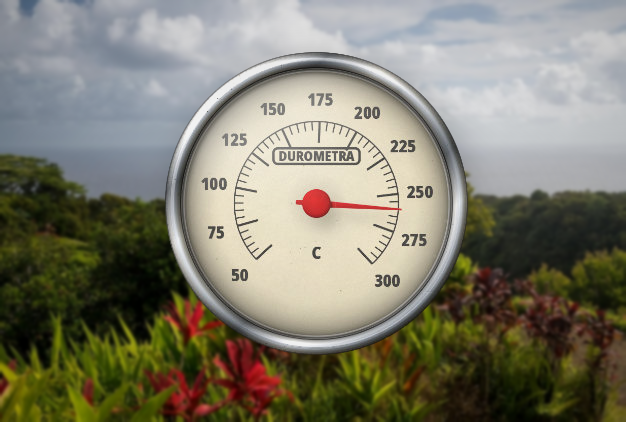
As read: 260; °C
